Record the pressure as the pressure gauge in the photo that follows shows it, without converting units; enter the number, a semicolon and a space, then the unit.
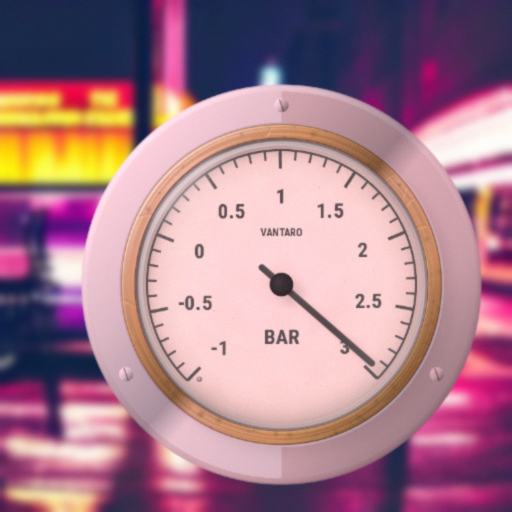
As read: 2.95; bar
